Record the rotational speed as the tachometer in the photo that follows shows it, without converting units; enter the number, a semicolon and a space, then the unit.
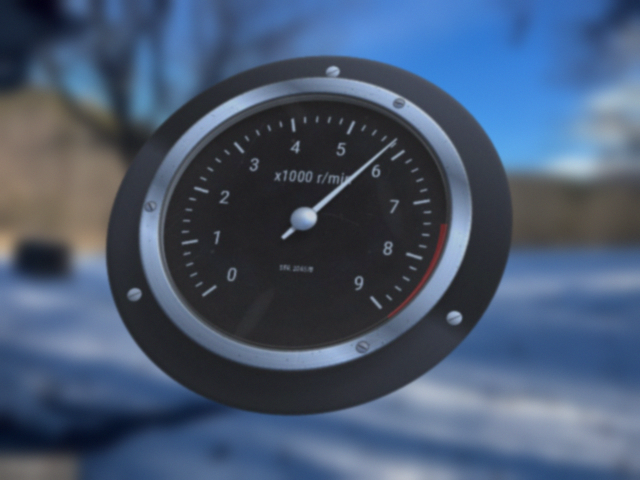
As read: 5800; rpm
